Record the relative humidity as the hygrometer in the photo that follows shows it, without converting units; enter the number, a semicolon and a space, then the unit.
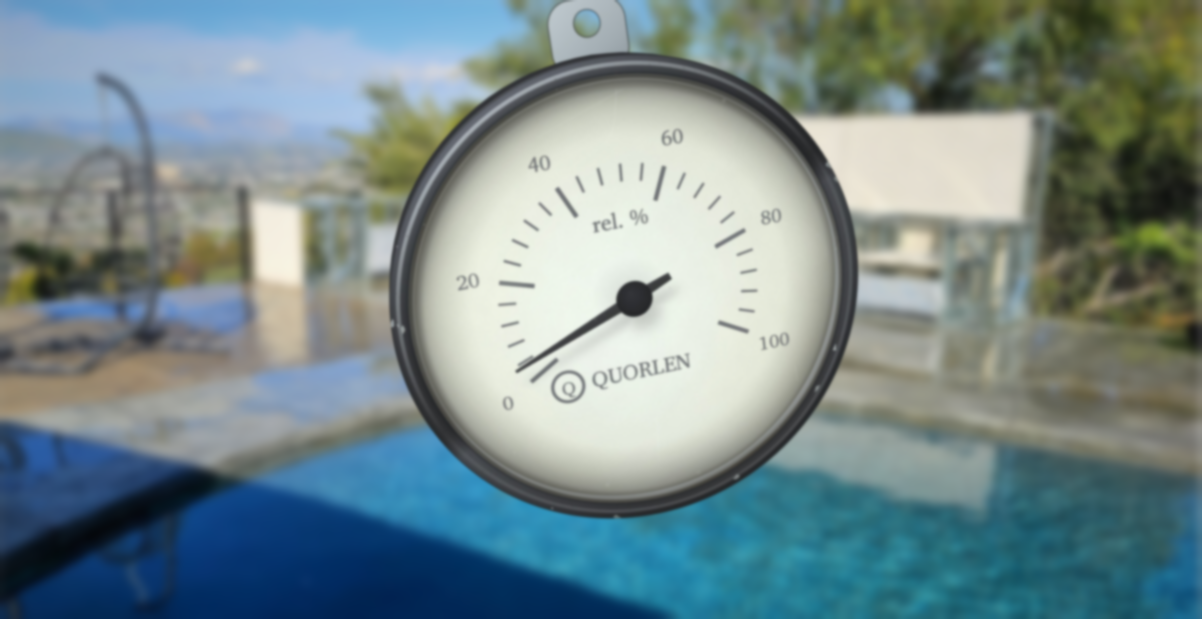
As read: 4; %
